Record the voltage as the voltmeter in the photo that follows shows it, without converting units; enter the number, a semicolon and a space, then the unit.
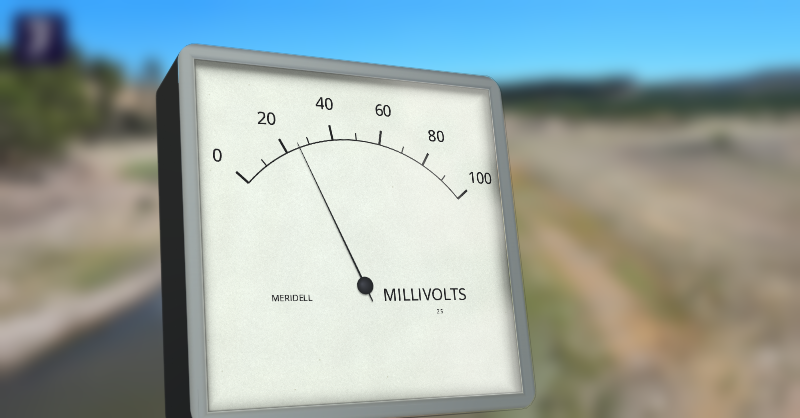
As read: 25; mV
